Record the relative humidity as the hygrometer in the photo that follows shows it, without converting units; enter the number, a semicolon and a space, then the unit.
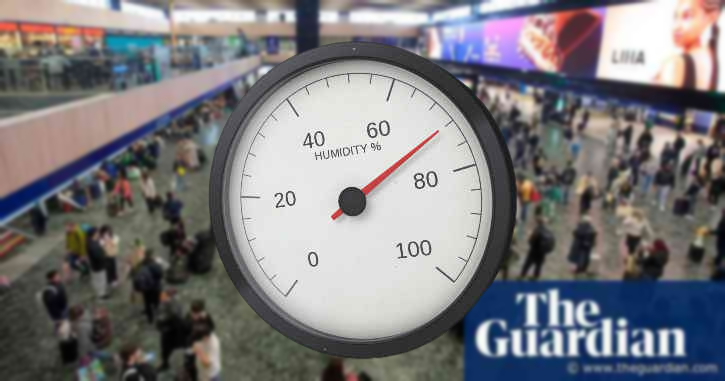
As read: 72; %
